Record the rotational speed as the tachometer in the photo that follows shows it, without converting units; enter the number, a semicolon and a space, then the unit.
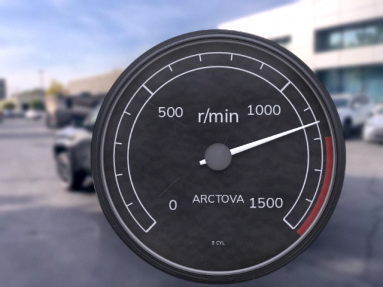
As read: 1150; rpm
